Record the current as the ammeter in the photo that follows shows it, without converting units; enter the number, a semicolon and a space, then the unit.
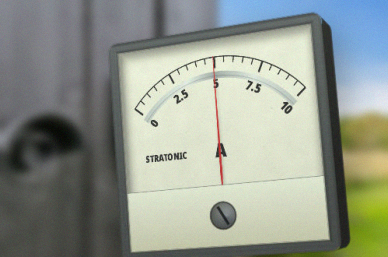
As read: 5; A
